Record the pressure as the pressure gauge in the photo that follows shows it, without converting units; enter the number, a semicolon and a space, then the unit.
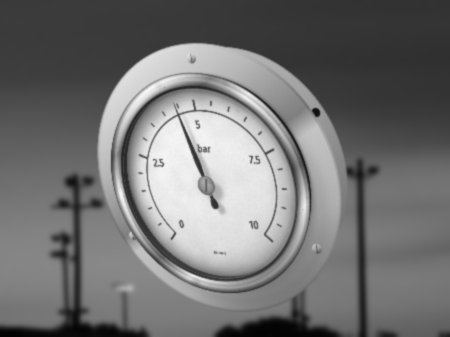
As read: 4.5; bar
